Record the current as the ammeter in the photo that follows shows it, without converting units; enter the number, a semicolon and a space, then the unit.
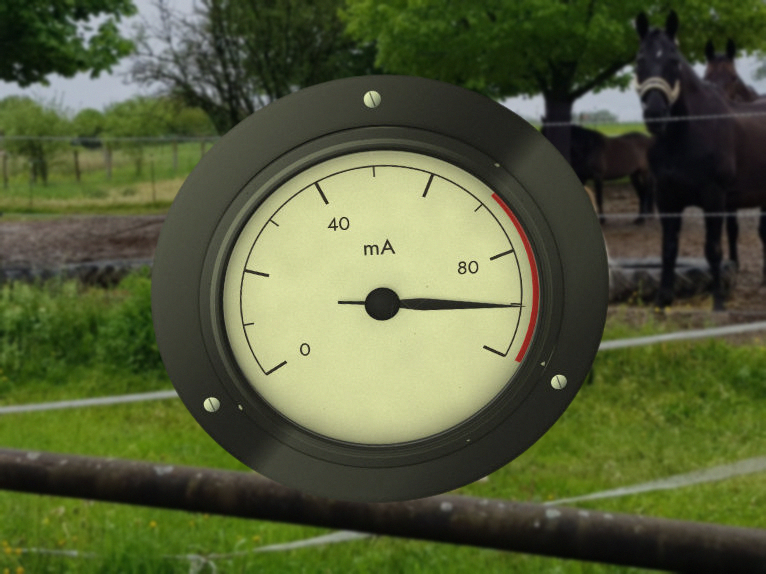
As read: 90; mA
